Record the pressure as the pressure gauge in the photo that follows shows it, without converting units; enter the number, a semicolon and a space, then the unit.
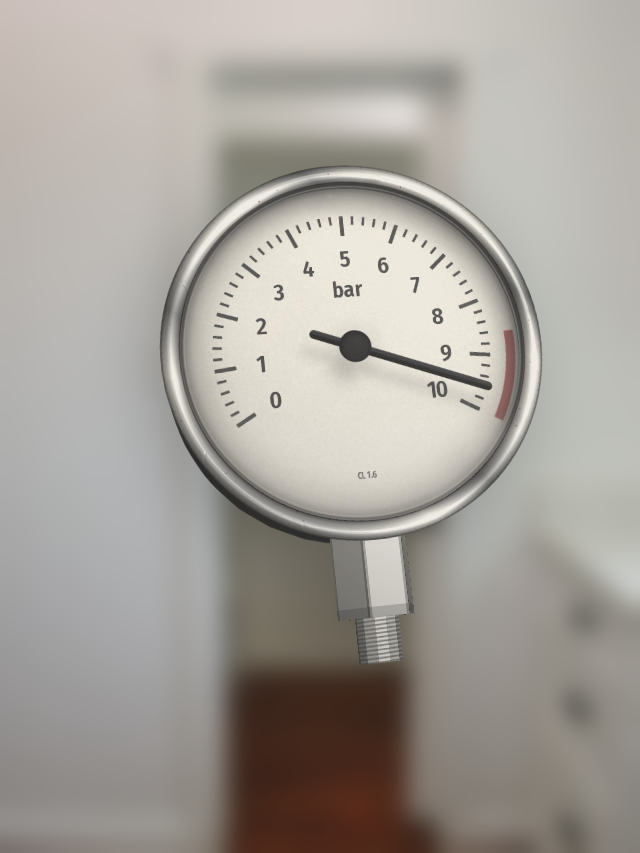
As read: 9.6; bar
